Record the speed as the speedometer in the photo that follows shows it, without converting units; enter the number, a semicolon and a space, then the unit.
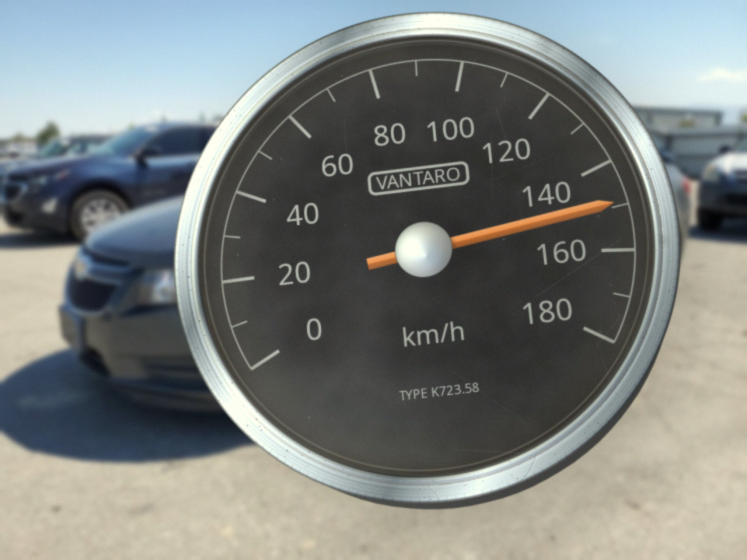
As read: 150; km/h
